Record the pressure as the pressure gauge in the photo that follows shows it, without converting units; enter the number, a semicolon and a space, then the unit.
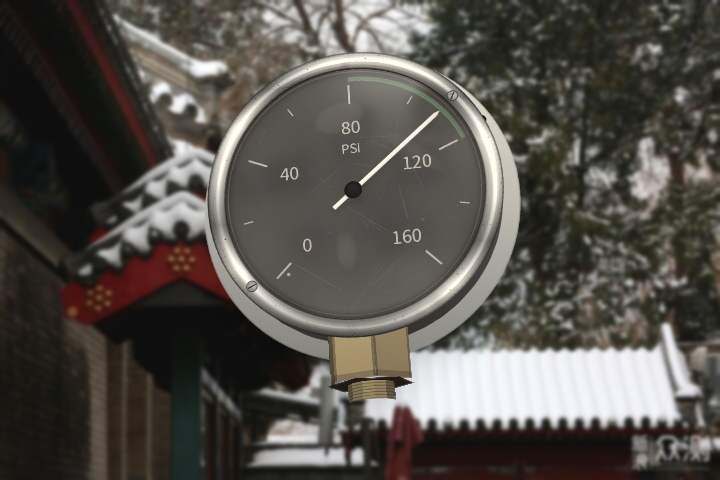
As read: 110; psi
